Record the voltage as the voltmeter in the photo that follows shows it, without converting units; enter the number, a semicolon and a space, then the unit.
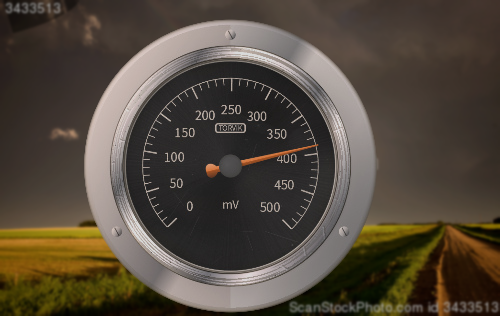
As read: 390; mV
